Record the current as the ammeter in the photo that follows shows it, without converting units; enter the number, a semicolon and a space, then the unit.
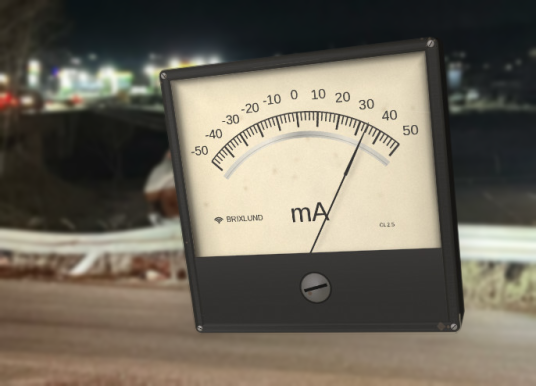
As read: 34; mA
